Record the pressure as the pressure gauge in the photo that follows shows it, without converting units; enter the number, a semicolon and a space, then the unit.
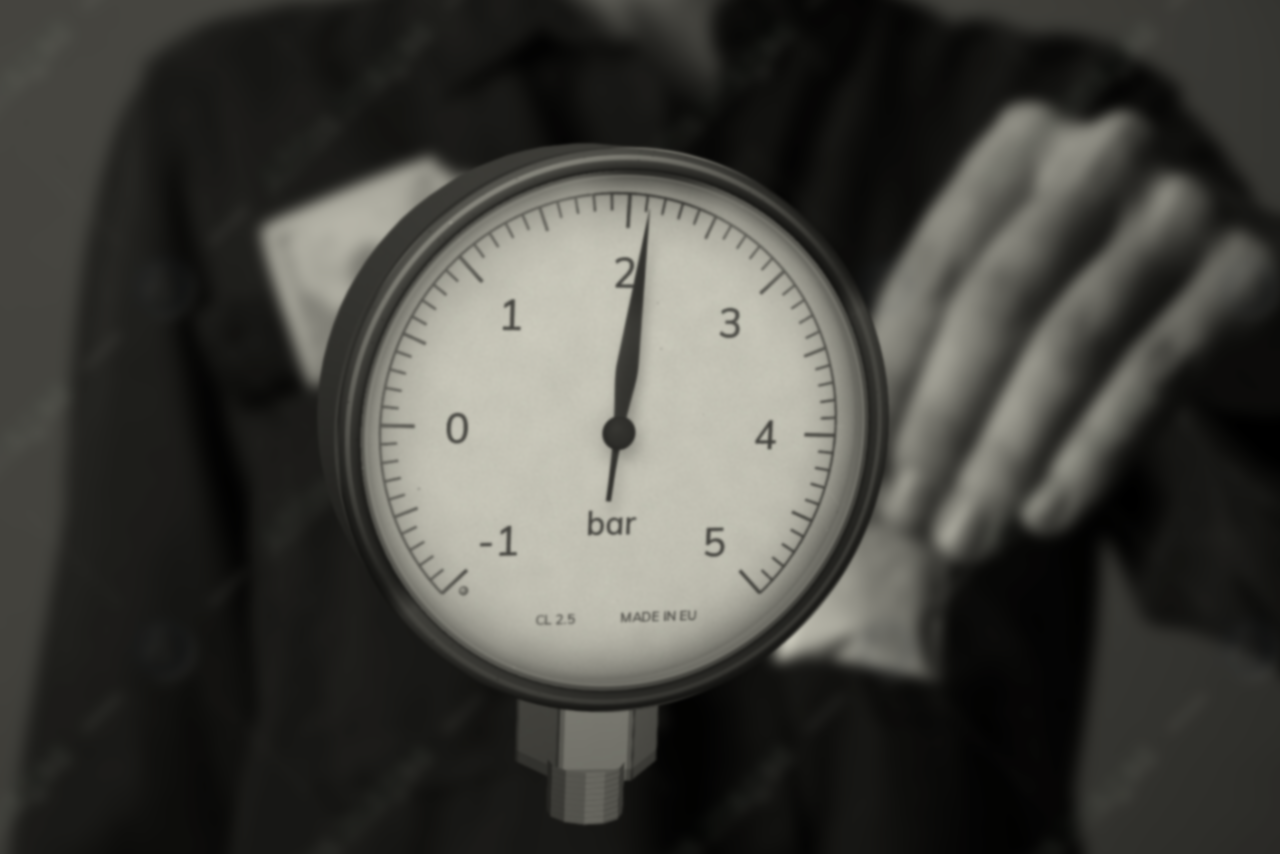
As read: 2.1; bar
